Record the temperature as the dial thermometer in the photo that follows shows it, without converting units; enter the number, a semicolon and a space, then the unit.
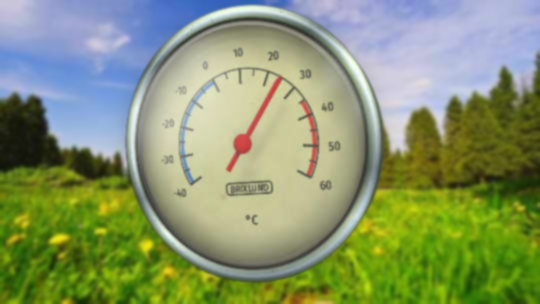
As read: 25; °C
